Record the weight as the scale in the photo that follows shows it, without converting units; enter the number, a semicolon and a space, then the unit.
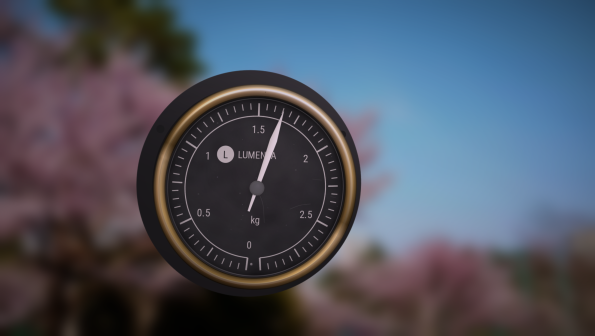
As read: 1.65; kg
